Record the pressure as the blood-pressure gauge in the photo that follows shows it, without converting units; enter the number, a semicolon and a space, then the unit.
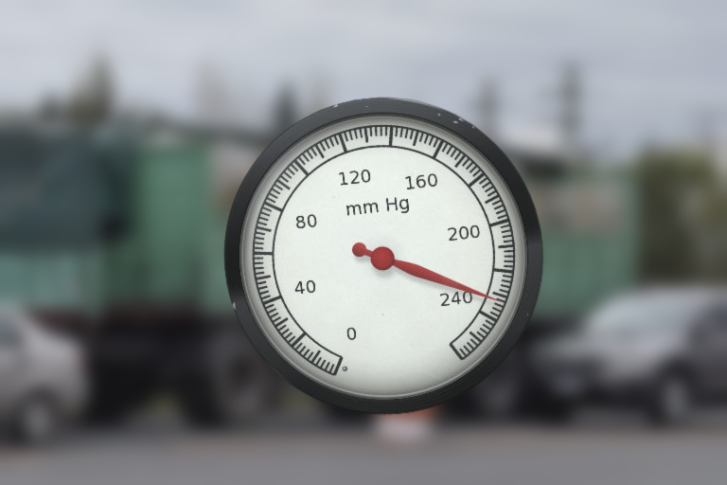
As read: 232; mmHg
